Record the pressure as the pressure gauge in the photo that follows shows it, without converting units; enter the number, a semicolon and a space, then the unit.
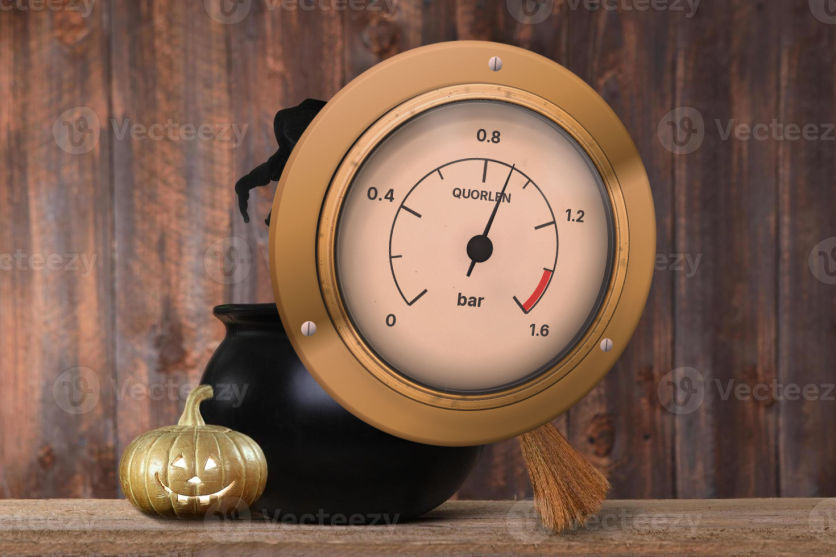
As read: 0.9; bar
